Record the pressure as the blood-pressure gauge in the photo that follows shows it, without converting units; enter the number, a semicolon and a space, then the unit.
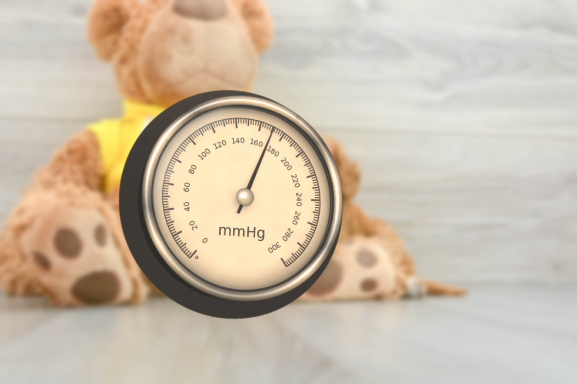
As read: 170; mmHg
